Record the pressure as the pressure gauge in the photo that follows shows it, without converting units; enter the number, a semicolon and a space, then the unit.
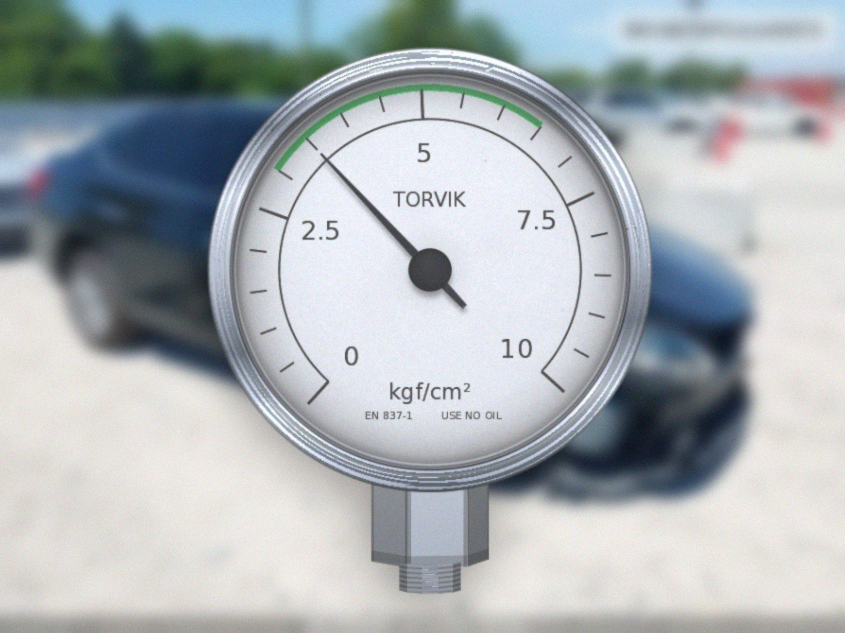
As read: 3.5; kg/cm²
